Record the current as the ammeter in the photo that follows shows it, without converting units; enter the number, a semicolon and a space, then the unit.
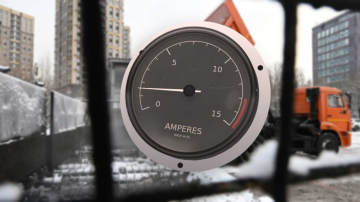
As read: 1.5; A
